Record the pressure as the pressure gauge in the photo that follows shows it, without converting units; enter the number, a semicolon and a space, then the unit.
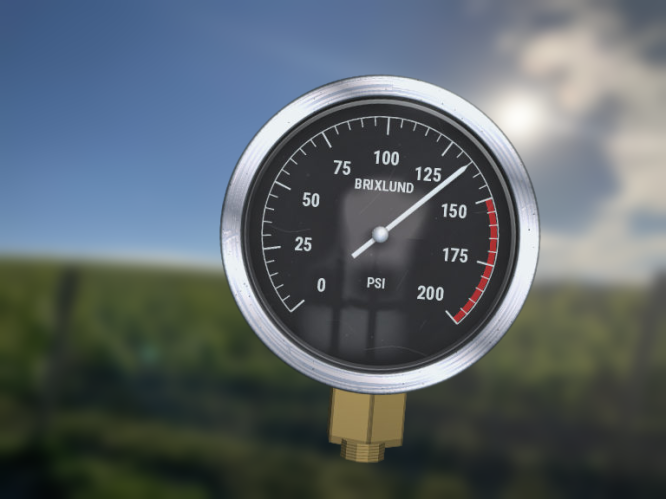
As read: 135; psi
